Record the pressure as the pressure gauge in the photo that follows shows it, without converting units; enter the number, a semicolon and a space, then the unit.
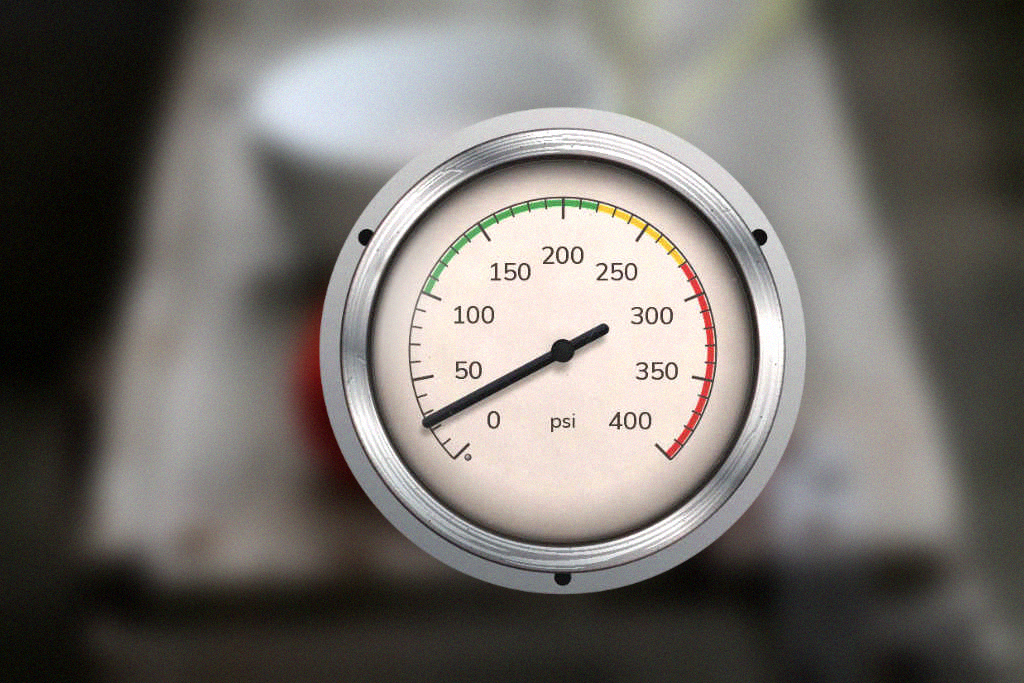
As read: 25; psi
